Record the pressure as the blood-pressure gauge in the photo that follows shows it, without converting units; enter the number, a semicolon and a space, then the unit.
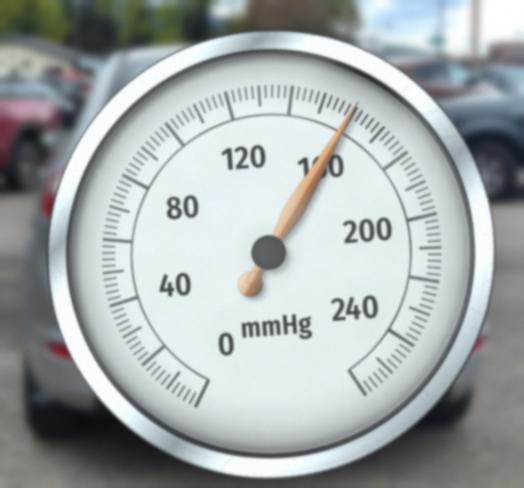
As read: 160; mmHg
